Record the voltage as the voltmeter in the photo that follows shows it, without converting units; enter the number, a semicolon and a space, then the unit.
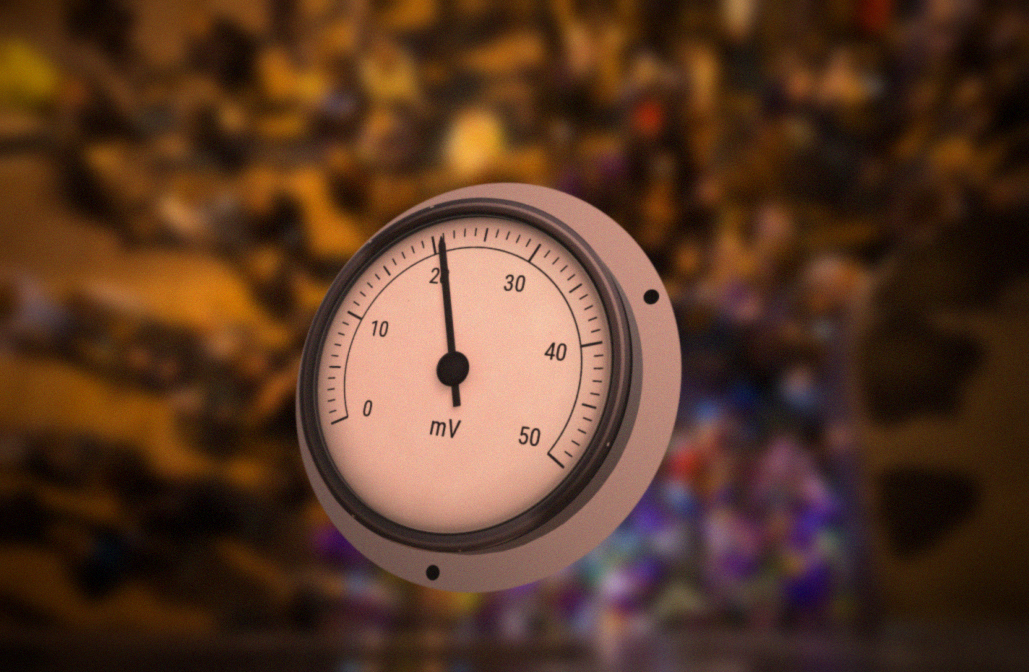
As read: 21; mV
